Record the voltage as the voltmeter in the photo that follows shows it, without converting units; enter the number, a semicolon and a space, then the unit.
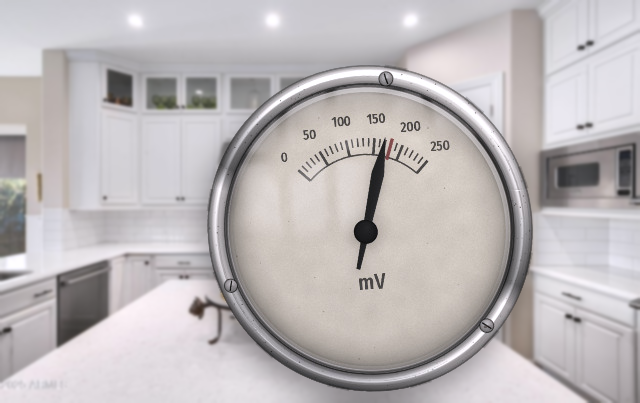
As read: 170; mV
